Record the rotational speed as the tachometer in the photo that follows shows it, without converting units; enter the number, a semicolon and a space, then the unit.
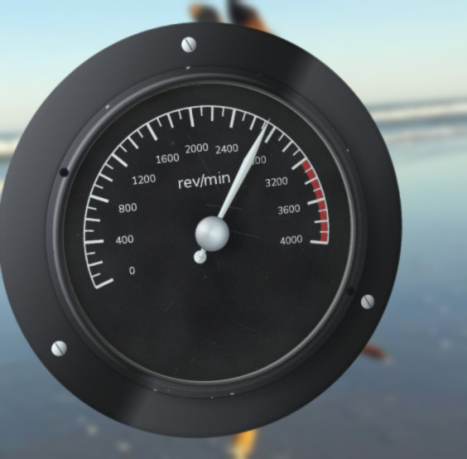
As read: 2700; rpm
